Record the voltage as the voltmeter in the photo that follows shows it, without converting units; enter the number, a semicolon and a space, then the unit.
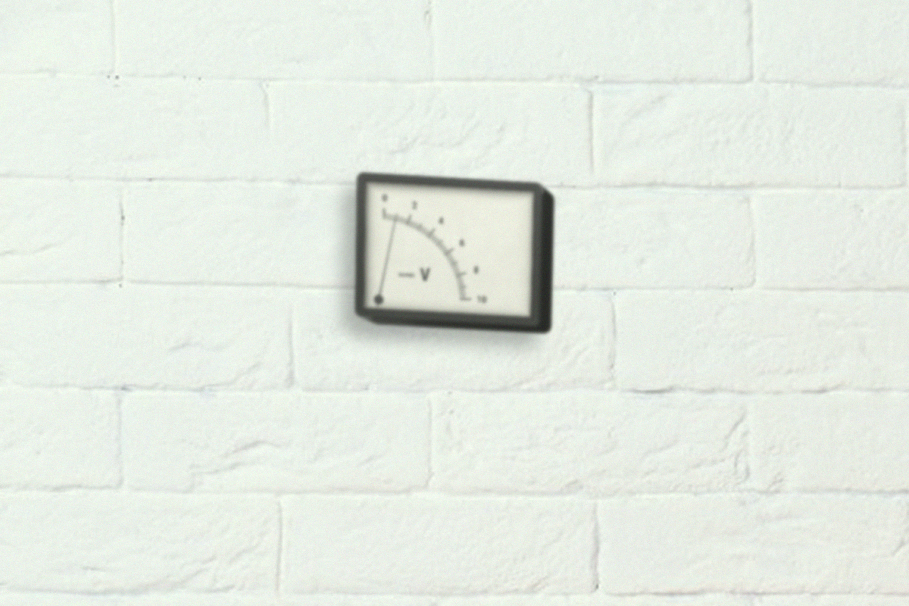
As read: 1; V
